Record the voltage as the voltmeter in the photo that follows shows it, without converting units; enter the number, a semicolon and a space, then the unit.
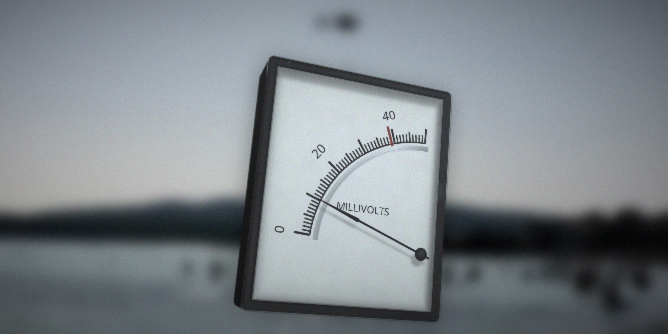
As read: 10; mV
